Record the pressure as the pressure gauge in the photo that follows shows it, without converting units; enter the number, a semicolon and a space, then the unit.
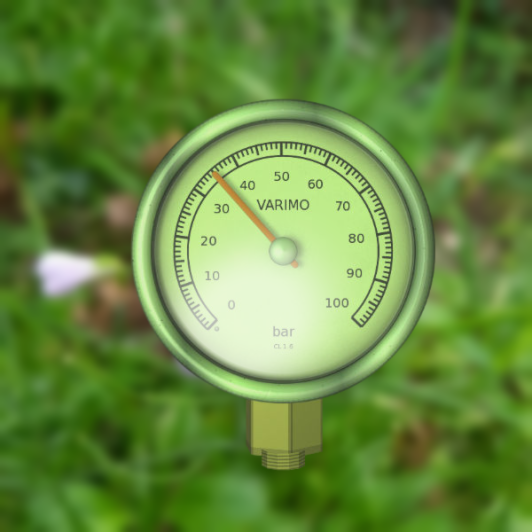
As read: 35; bar
